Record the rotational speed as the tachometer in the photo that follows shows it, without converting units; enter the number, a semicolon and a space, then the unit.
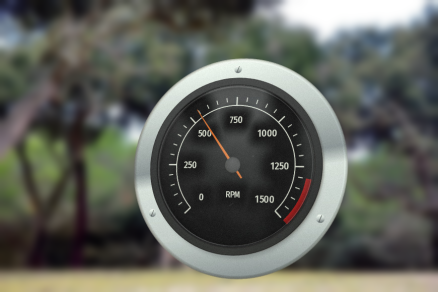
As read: 550; rpm
